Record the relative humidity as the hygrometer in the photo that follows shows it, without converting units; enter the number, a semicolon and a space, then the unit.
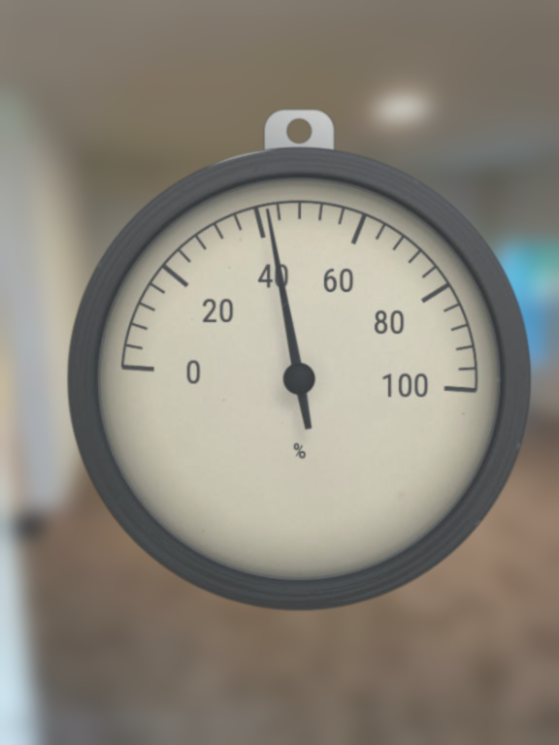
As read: 42; %
